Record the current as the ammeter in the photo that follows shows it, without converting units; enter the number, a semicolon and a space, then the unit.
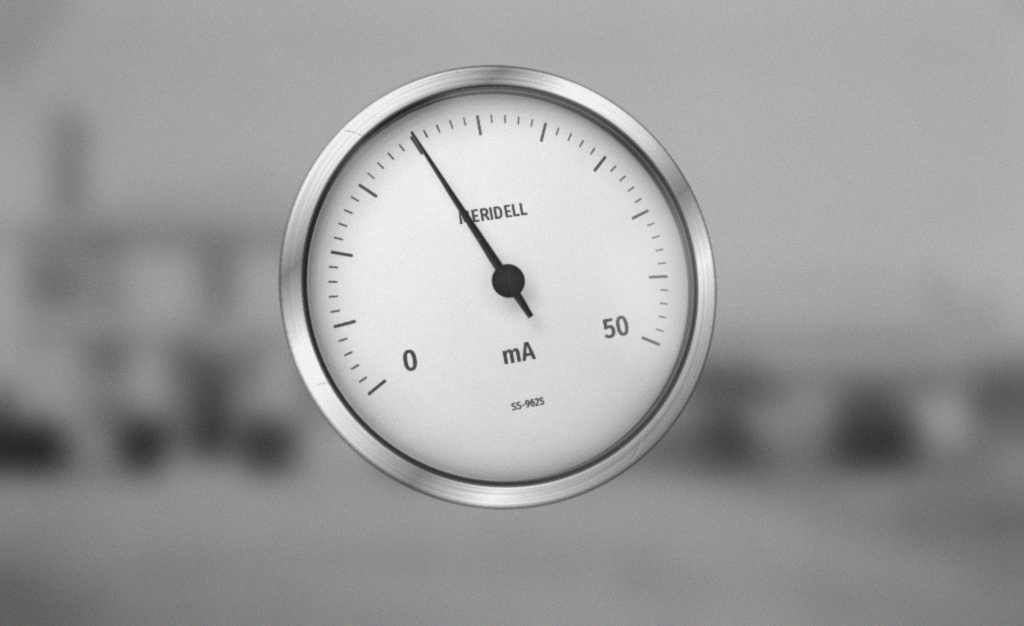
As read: 20; mA
